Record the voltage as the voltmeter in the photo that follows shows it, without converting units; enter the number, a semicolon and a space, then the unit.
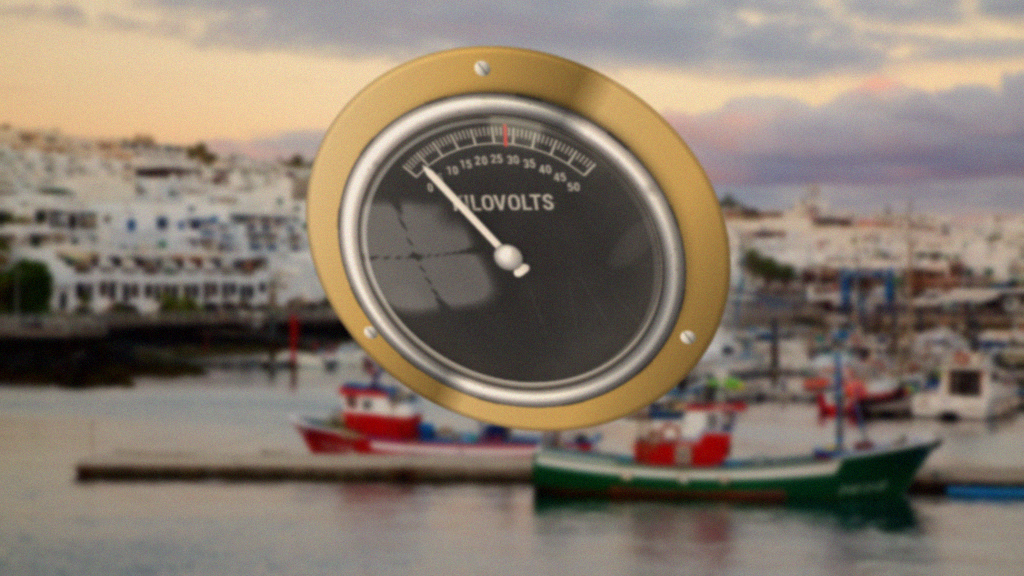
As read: 5; kV
